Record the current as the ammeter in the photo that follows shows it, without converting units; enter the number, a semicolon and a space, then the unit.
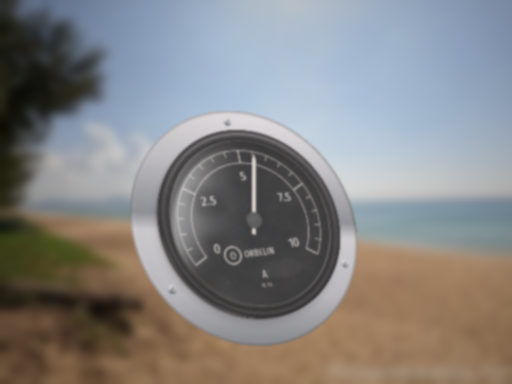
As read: 5.5; A
